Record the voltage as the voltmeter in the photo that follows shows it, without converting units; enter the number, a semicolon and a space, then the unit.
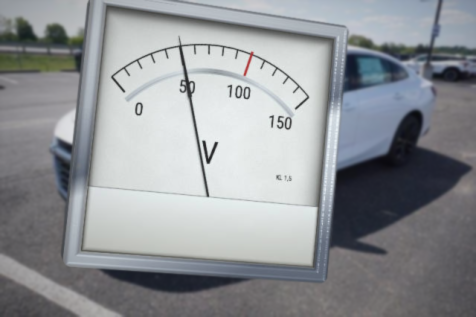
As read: 50; V
